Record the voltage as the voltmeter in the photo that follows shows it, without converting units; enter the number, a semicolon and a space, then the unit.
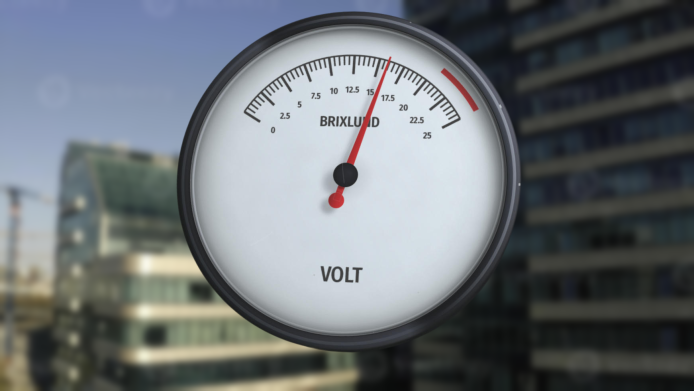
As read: 16; V
